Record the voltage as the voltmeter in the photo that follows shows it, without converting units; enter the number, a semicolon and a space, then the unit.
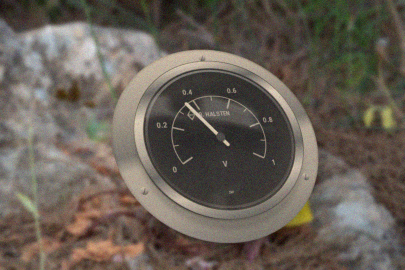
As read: 0.35; V
